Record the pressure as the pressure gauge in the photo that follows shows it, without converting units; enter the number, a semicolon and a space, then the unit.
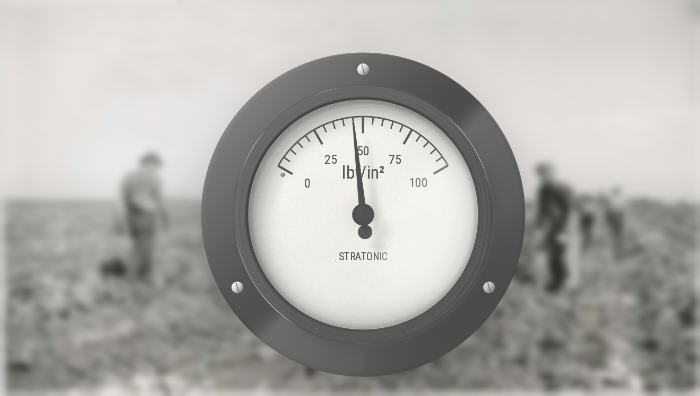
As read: 45; psi
